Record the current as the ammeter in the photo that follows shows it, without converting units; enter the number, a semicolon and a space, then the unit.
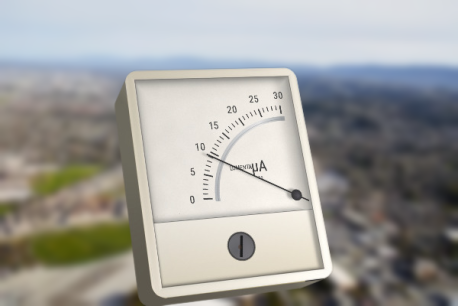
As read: 9; µA
